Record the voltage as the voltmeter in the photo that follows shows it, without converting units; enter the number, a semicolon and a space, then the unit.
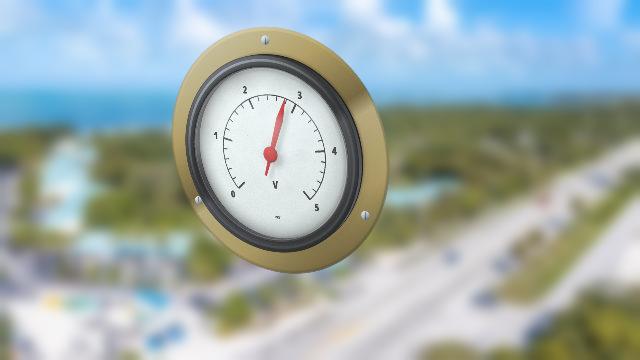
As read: 2.8; V
